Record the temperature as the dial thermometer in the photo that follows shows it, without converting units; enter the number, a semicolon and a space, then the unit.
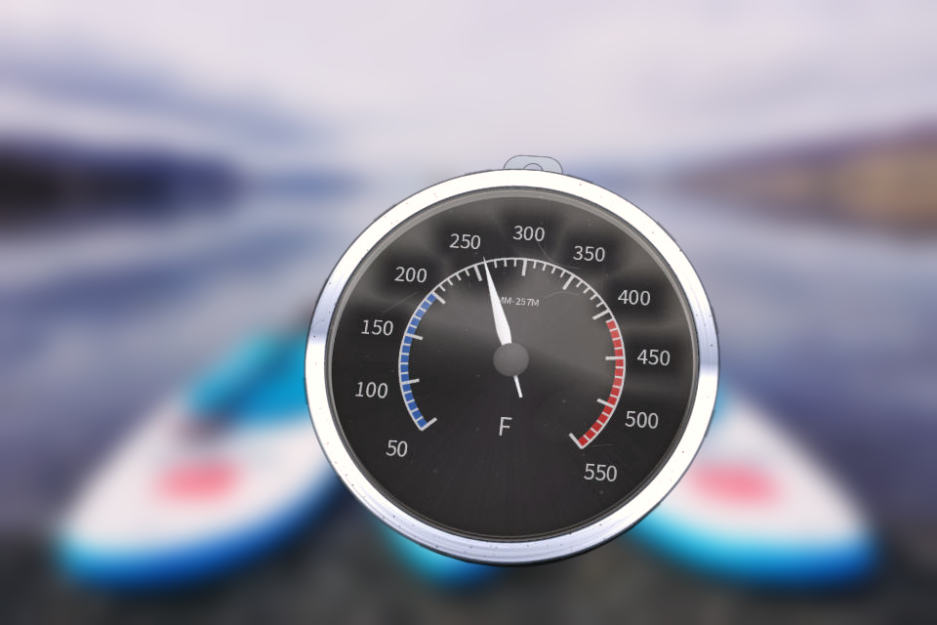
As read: 260; °F
